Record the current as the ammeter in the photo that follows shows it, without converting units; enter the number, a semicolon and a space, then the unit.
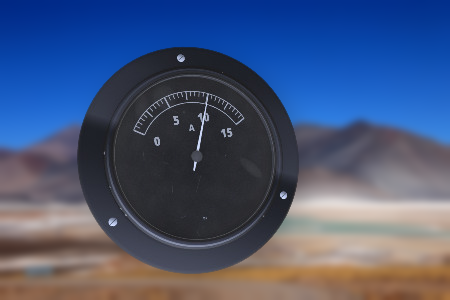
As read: 10; A
